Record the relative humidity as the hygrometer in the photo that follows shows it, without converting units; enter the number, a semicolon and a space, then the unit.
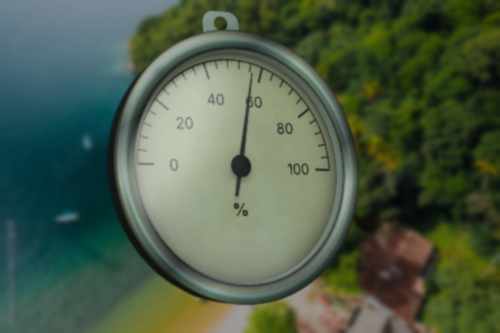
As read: 56; %
